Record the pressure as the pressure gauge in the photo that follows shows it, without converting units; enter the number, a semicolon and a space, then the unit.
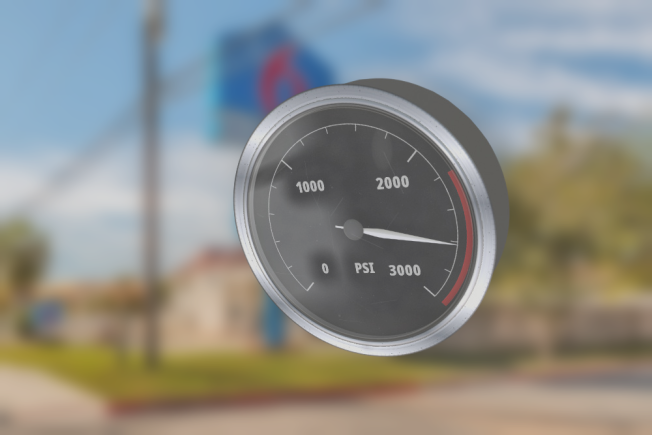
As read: 2600; psi
